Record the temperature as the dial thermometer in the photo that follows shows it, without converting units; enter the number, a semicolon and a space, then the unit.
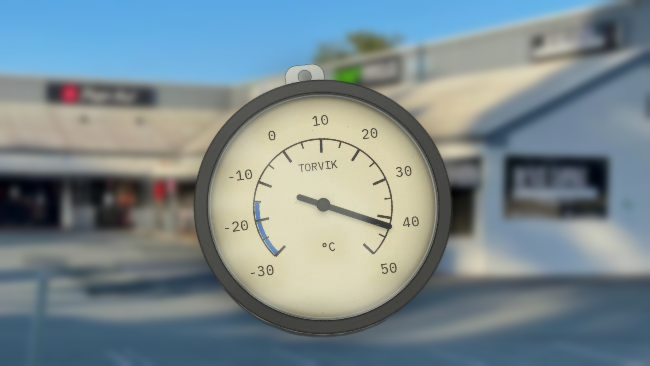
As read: 42.5; °C
